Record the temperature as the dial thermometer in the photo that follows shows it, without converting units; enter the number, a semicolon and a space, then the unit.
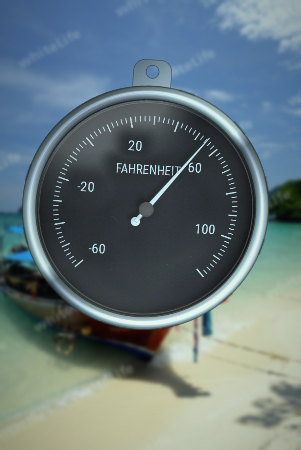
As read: 54; °F
